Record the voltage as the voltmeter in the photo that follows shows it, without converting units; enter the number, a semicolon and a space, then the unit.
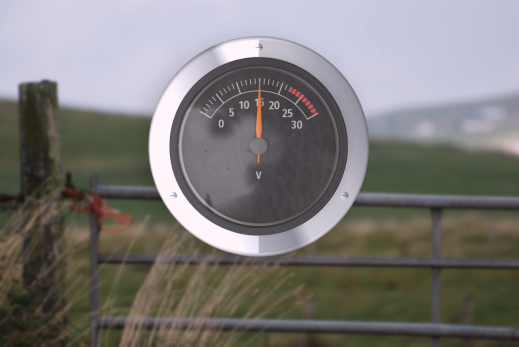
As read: 15; V
